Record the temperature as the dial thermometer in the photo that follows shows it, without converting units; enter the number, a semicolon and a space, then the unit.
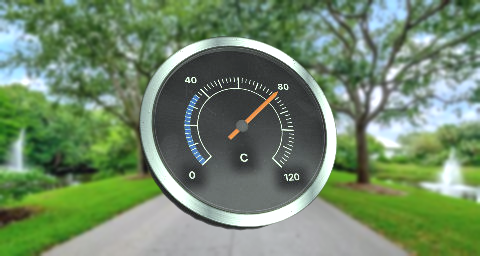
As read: 80; °C
